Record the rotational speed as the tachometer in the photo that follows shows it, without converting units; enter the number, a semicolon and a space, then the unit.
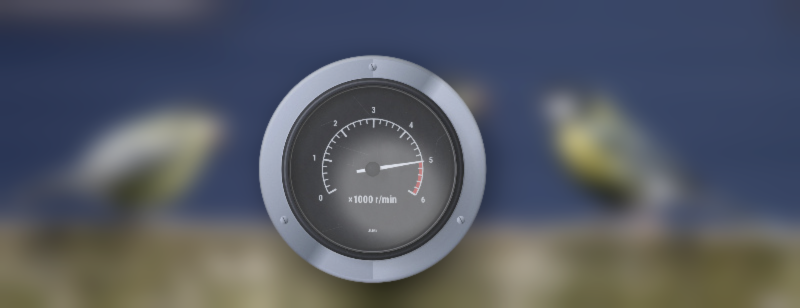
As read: 5000; rpm
